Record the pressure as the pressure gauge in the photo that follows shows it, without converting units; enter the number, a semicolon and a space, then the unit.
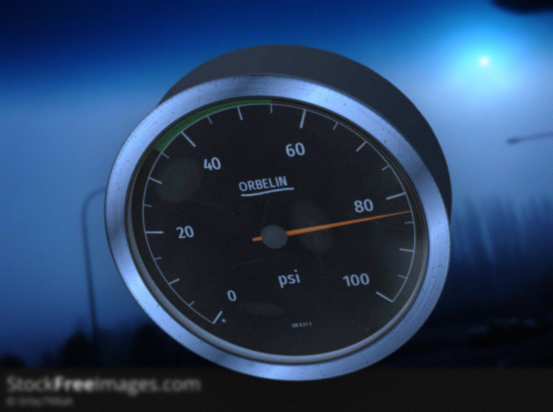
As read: 82.5; psi
